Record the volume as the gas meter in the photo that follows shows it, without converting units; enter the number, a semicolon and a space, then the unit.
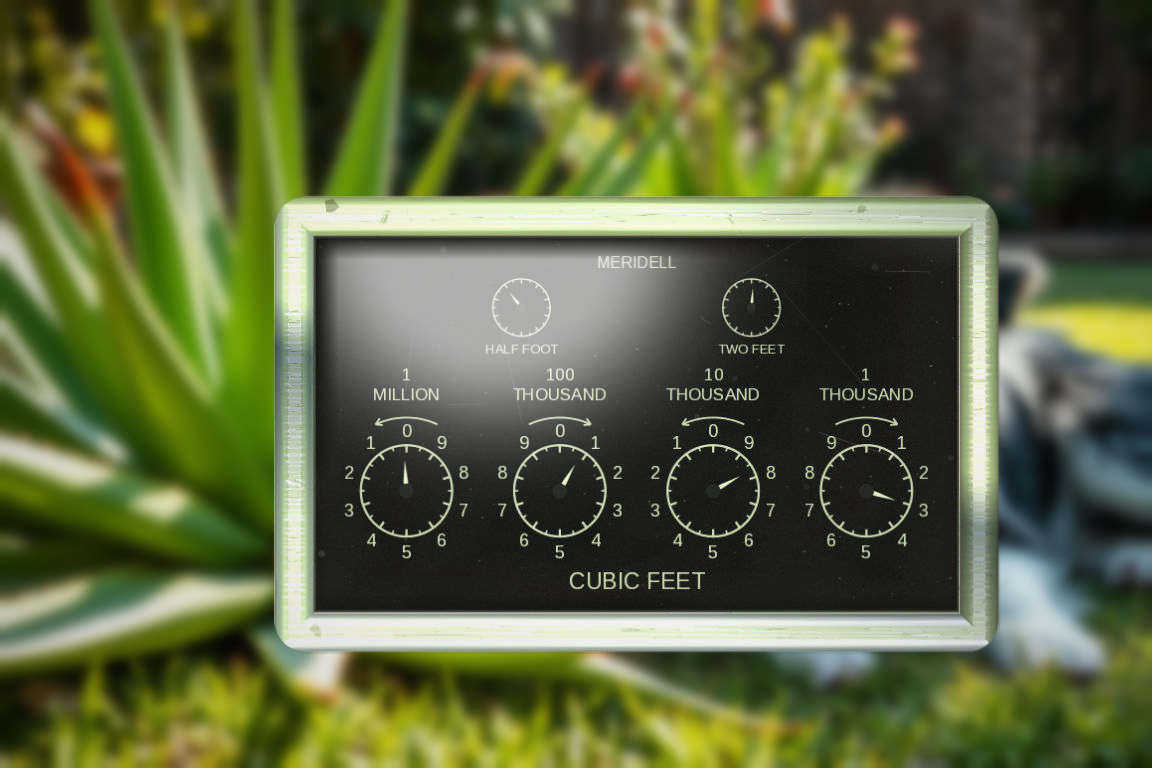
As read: 8300; ft³
